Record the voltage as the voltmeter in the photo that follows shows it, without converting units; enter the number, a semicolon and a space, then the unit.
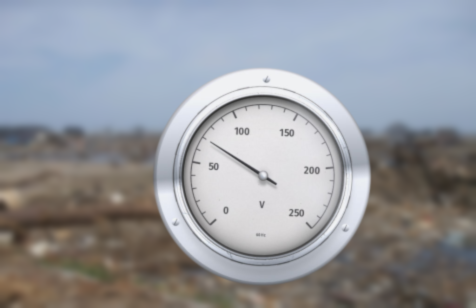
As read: 70; V
